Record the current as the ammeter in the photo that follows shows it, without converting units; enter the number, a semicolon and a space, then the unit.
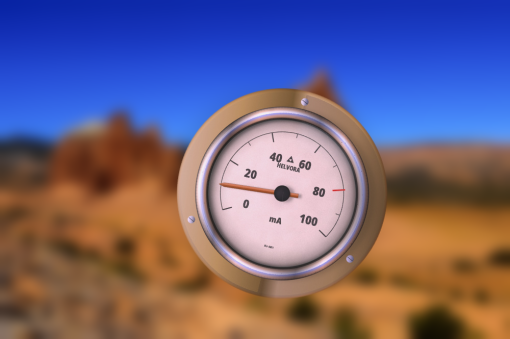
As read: 10; mA
